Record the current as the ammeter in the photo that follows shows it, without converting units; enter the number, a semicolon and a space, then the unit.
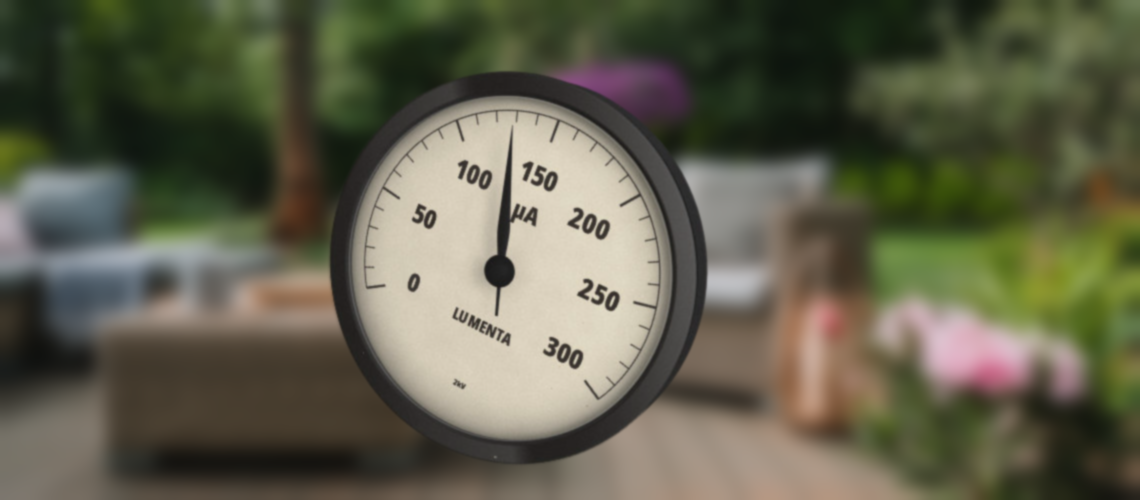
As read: 130; µA
